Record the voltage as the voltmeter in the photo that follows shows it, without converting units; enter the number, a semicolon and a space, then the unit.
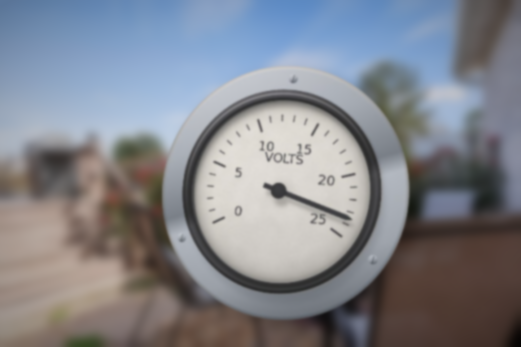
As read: 23.5; V
